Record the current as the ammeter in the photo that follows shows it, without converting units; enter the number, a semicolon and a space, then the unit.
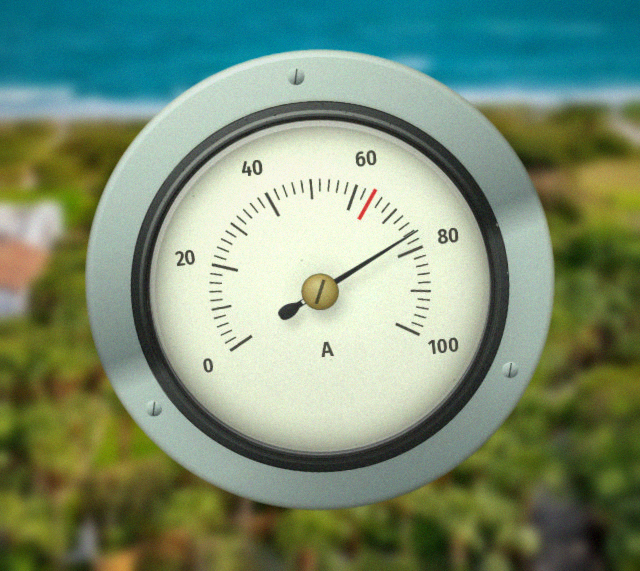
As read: 76; A
